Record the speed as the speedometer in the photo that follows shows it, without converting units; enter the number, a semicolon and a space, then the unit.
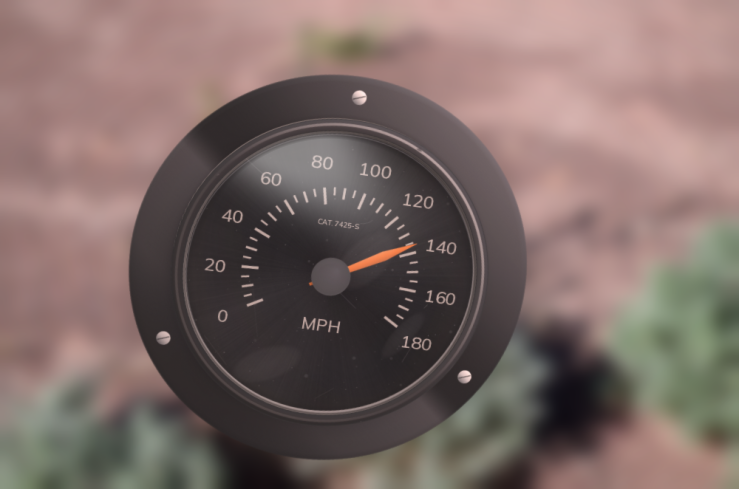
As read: 135; mph
